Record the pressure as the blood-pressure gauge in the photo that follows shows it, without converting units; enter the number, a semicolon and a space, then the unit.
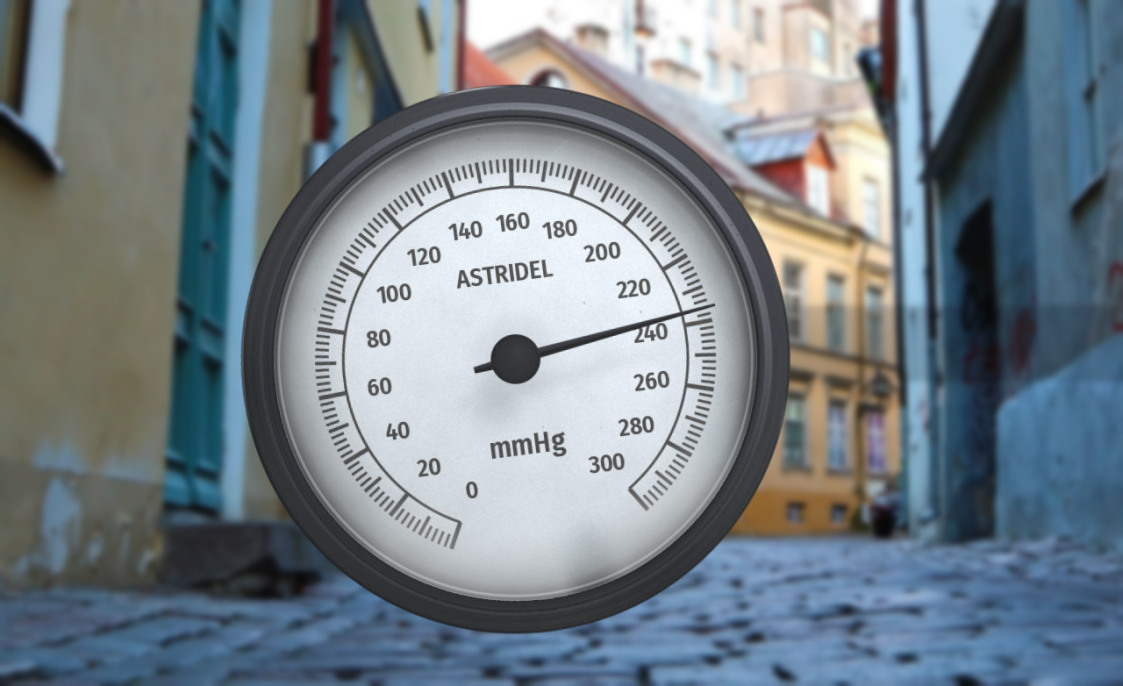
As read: 236; mmHg
